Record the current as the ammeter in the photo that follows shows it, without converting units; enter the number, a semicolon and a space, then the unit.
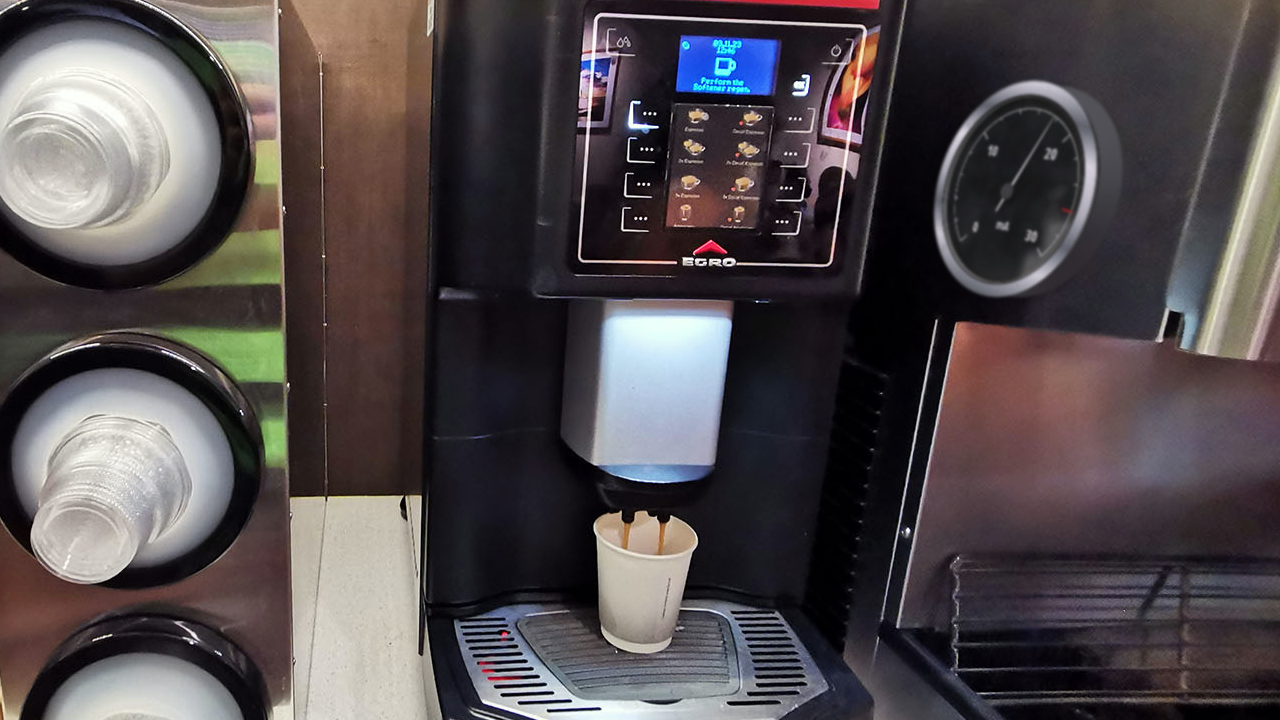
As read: 18; mA
